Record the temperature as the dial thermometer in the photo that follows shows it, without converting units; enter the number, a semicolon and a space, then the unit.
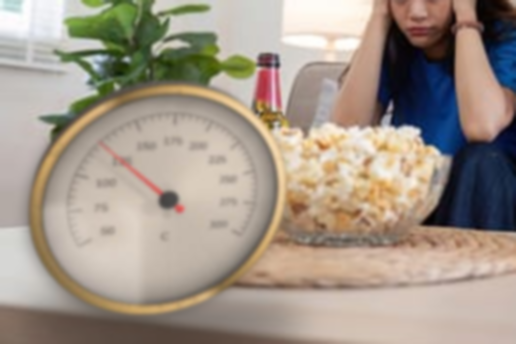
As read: 125; °C
